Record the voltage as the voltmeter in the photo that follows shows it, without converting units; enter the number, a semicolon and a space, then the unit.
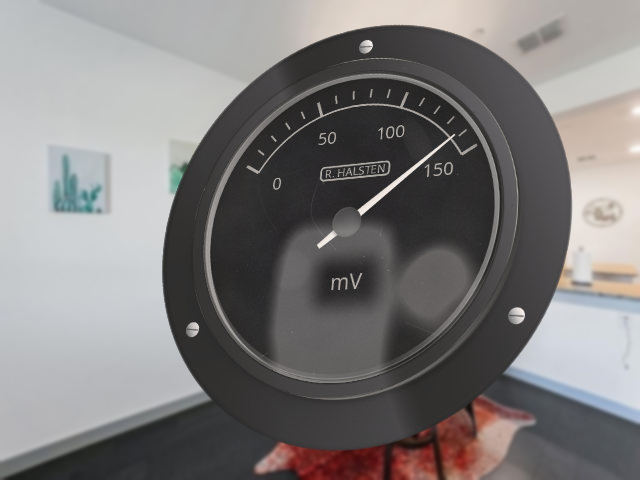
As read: 140; mV
